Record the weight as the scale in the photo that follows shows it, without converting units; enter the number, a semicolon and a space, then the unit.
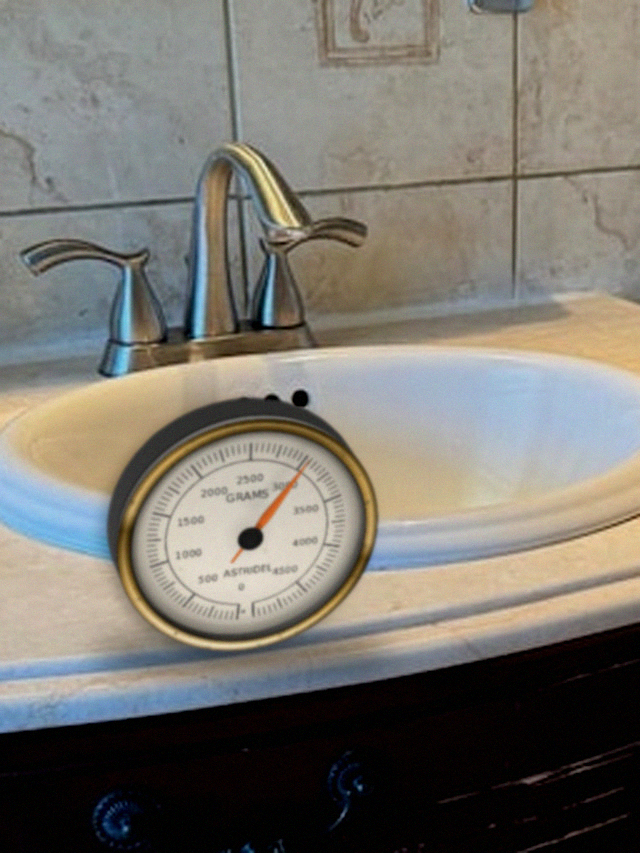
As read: 3000; g
